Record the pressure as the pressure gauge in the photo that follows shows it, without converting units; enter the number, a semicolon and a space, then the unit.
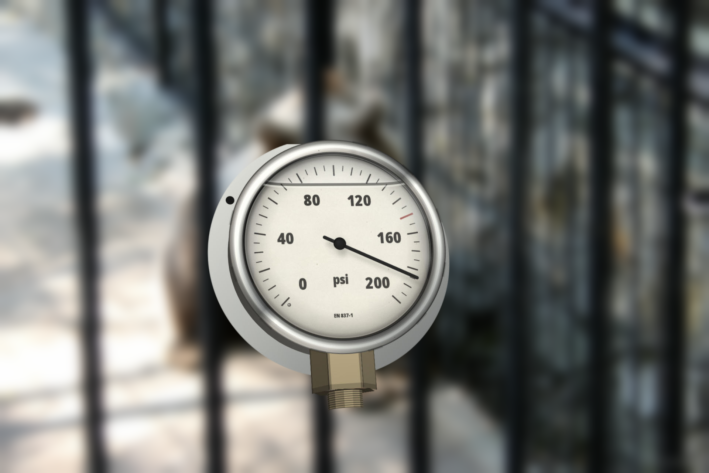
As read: 185; psi
